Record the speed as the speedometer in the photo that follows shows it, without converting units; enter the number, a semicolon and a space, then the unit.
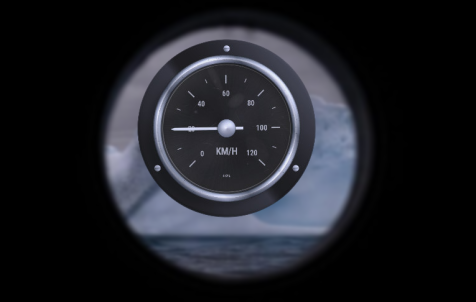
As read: 20; km/h
